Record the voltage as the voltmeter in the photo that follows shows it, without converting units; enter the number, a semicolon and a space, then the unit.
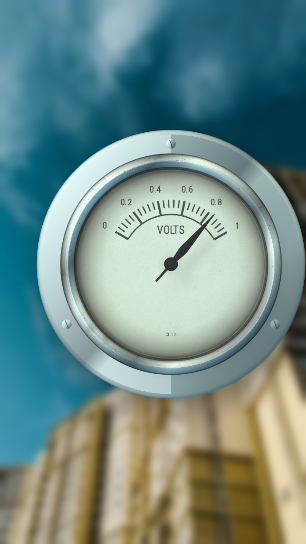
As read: 0.84; V
